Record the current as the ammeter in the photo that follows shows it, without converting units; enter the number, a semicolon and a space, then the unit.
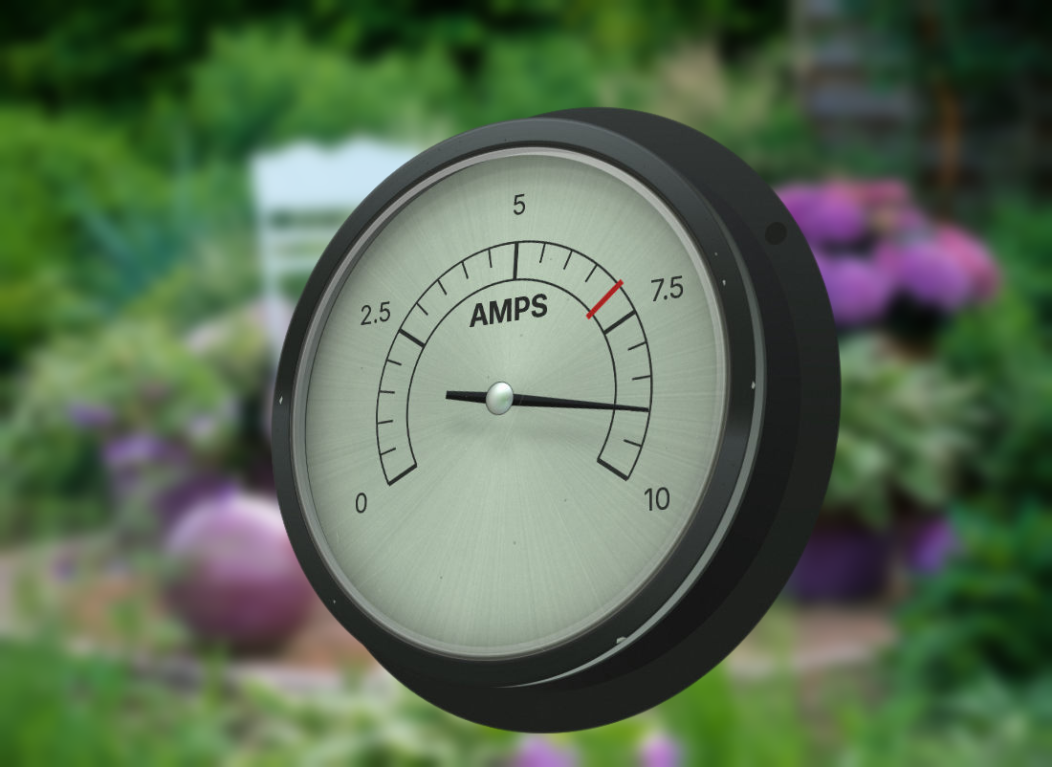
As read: 9; A
